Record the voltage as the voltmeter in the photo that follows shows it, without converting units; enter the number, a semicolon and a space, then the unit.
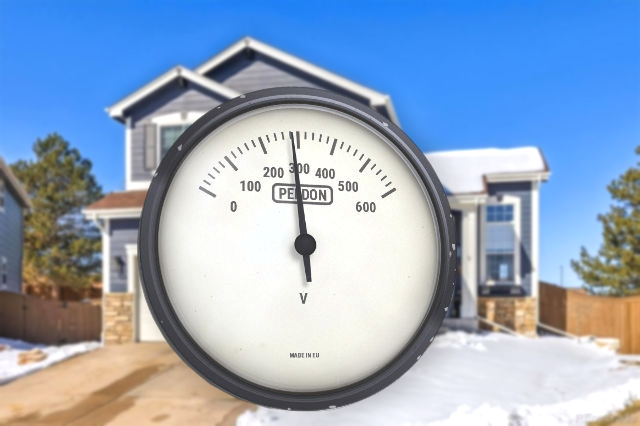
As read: 280; V
